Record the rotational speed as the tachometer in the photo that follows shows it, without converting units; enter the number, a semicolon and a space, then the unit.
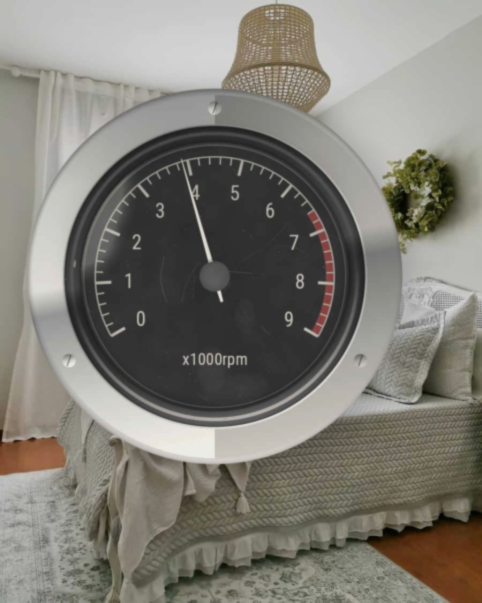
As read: 3900; rpm
